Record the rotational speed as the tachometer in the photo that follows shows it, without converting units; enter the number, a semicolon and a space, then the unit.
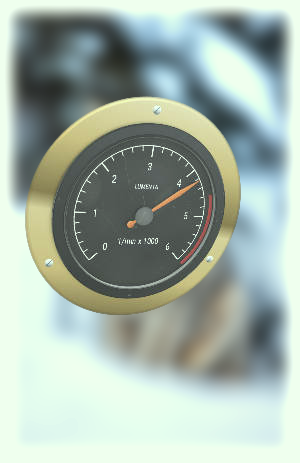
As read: 4200; rpm
